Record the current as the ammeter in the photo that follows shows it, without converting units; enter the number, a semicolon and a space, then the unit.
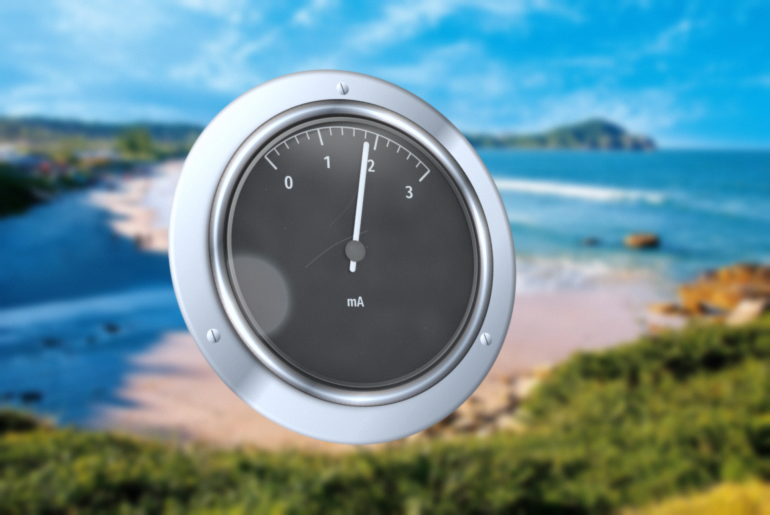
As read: 1.8; mA
